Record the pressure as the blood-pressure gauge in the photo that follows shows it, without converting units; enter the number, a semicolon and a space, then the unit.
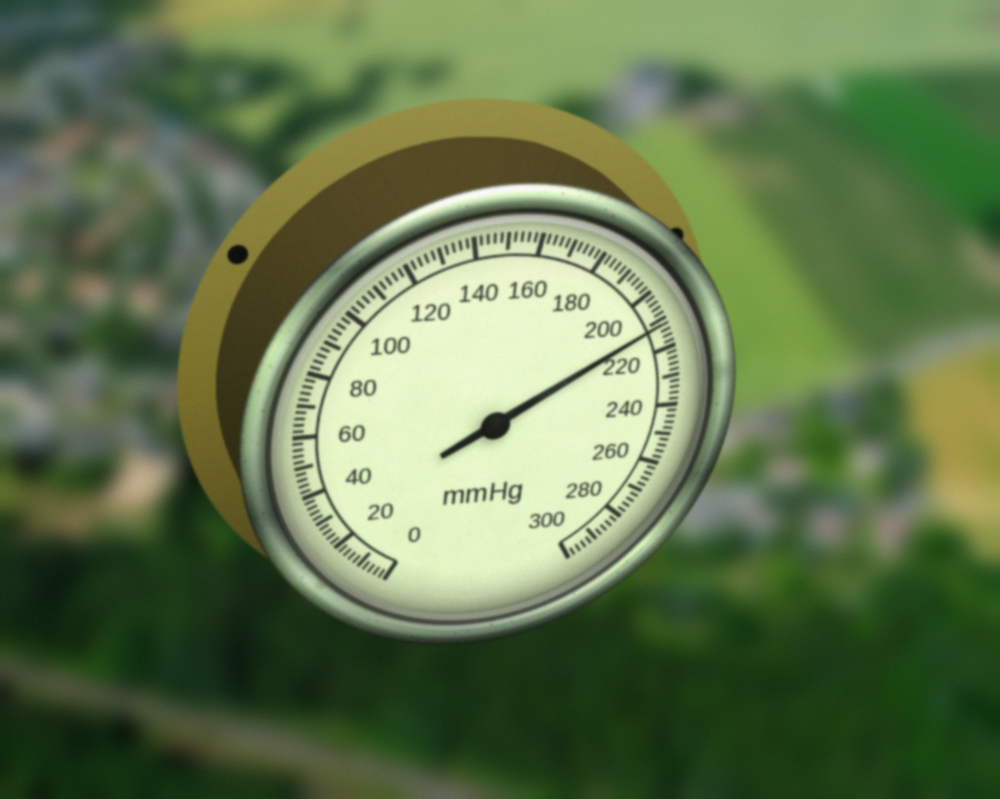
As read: 210; mmHg
